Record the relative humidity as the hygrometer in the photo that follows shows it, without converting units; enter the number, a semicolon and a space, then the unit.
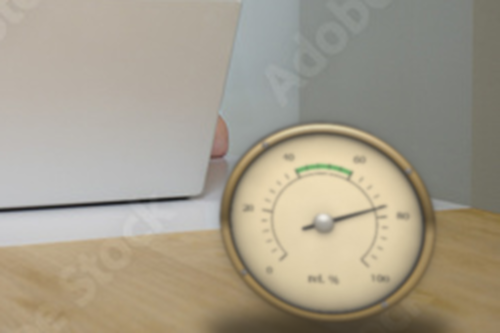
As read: 76; %
